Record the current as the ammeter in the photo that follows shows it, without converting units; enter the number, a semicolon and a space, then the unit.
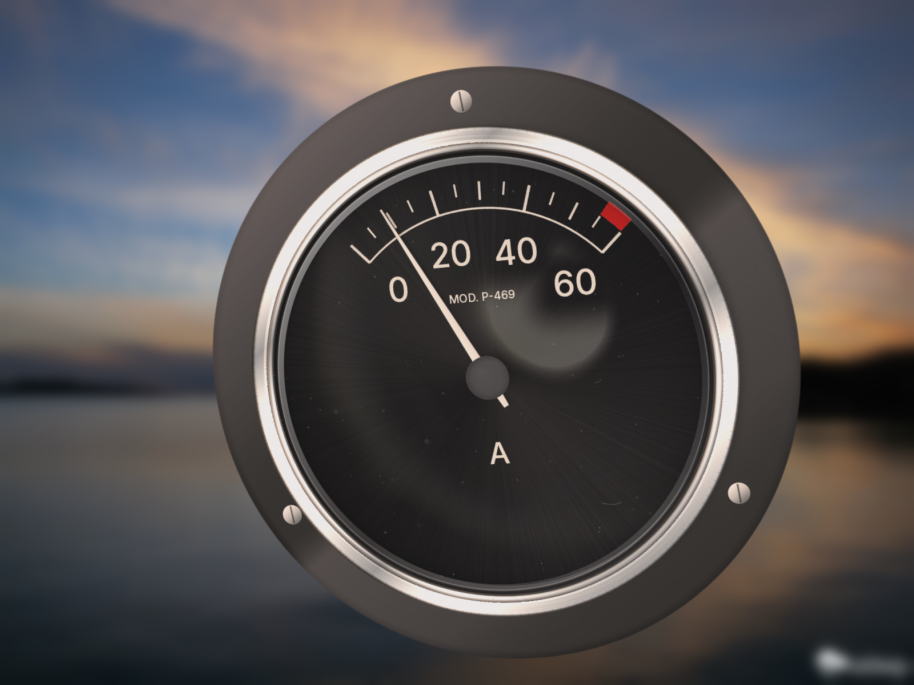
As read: 10; A
